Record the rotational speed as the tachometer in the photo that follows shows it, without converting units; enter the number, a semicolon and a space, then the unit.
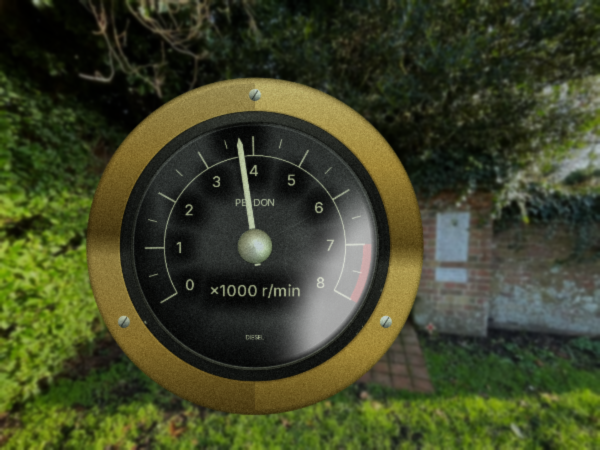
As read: 3750; rpm
